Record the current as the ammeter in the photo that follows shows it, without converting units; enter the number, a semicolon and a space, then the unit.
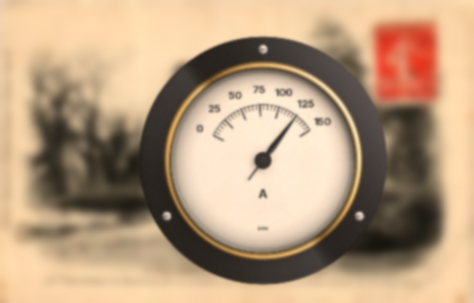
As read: 125; A
